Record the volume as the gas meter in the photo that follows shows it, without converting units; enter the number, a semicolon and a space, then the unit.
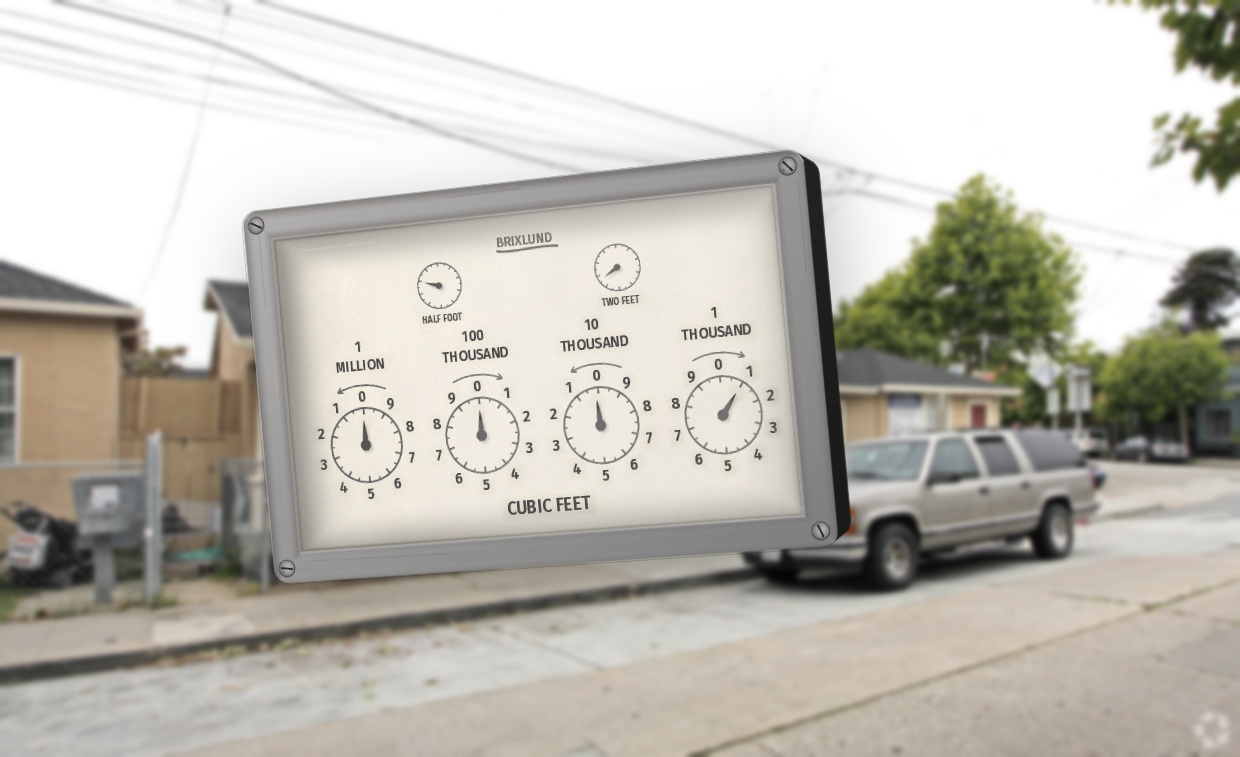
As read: 100; ft³
